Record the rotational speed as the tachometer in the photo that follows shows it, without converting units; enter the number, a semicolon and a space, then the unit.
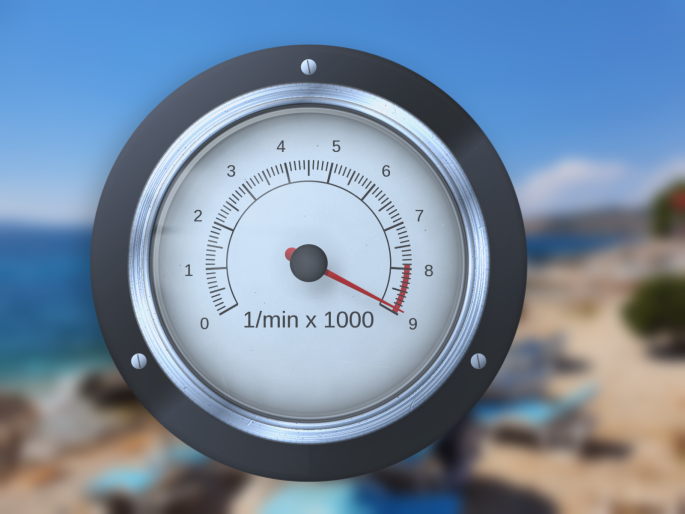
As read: 8900; rpm
